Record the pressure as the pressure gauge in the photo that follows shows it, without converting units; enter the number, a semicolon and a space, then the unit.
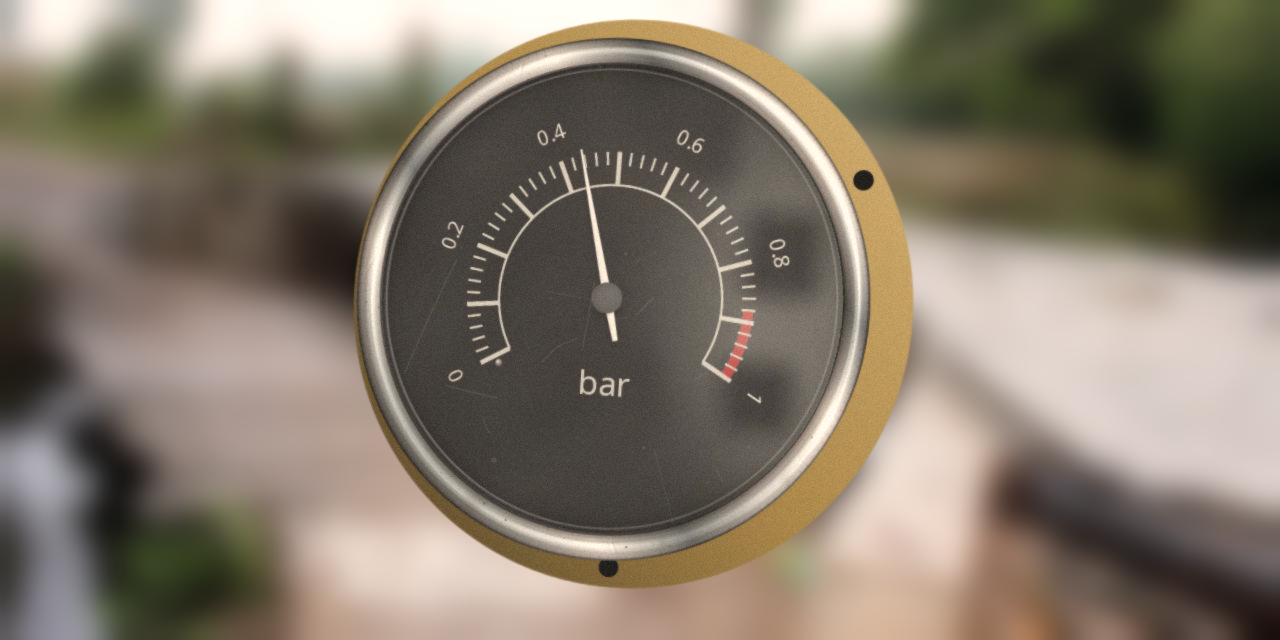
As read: 0.44; bar
